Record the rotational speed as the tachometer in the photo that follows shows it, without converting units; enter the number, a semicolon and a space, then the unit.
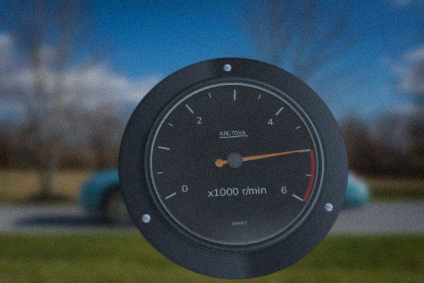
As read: 5000; rpm
